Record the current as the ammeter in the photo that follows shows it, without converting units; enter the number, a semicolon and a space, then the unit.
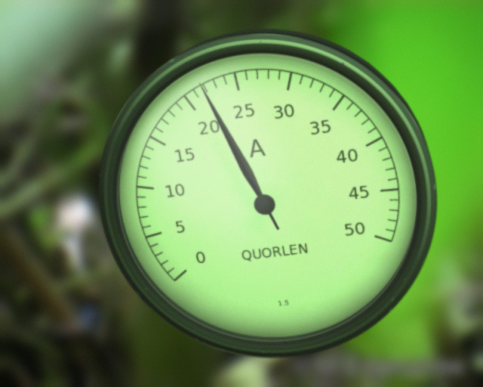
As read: 22; A
